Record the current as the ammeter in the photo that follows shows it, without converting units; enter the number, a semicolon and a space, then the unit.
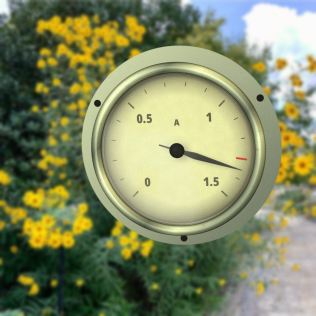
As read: 1.35; A
